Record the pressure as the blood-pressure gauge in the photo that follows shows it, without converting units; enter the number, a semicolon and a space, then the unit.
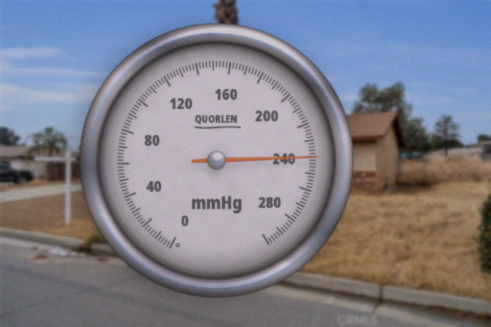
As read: 240; mmHg
